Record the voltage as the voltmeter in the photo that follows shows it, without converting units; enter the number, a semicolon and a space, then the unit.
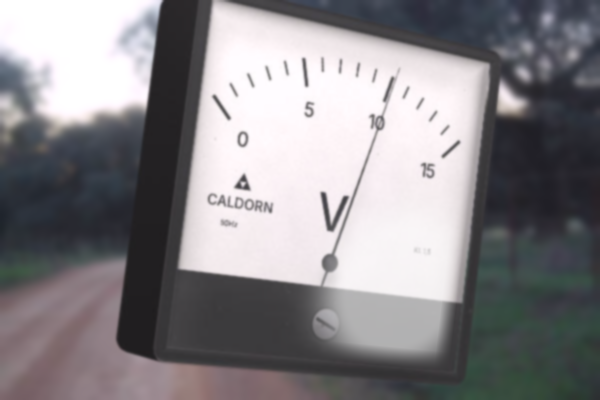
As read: 10; V
